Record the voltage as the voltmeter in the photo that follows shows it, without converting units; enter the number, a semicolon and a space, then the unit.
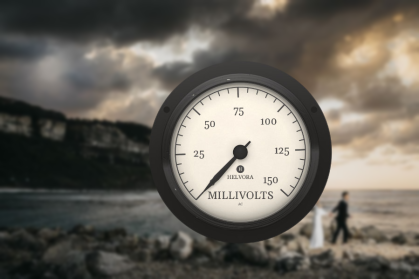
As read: 0; mV
